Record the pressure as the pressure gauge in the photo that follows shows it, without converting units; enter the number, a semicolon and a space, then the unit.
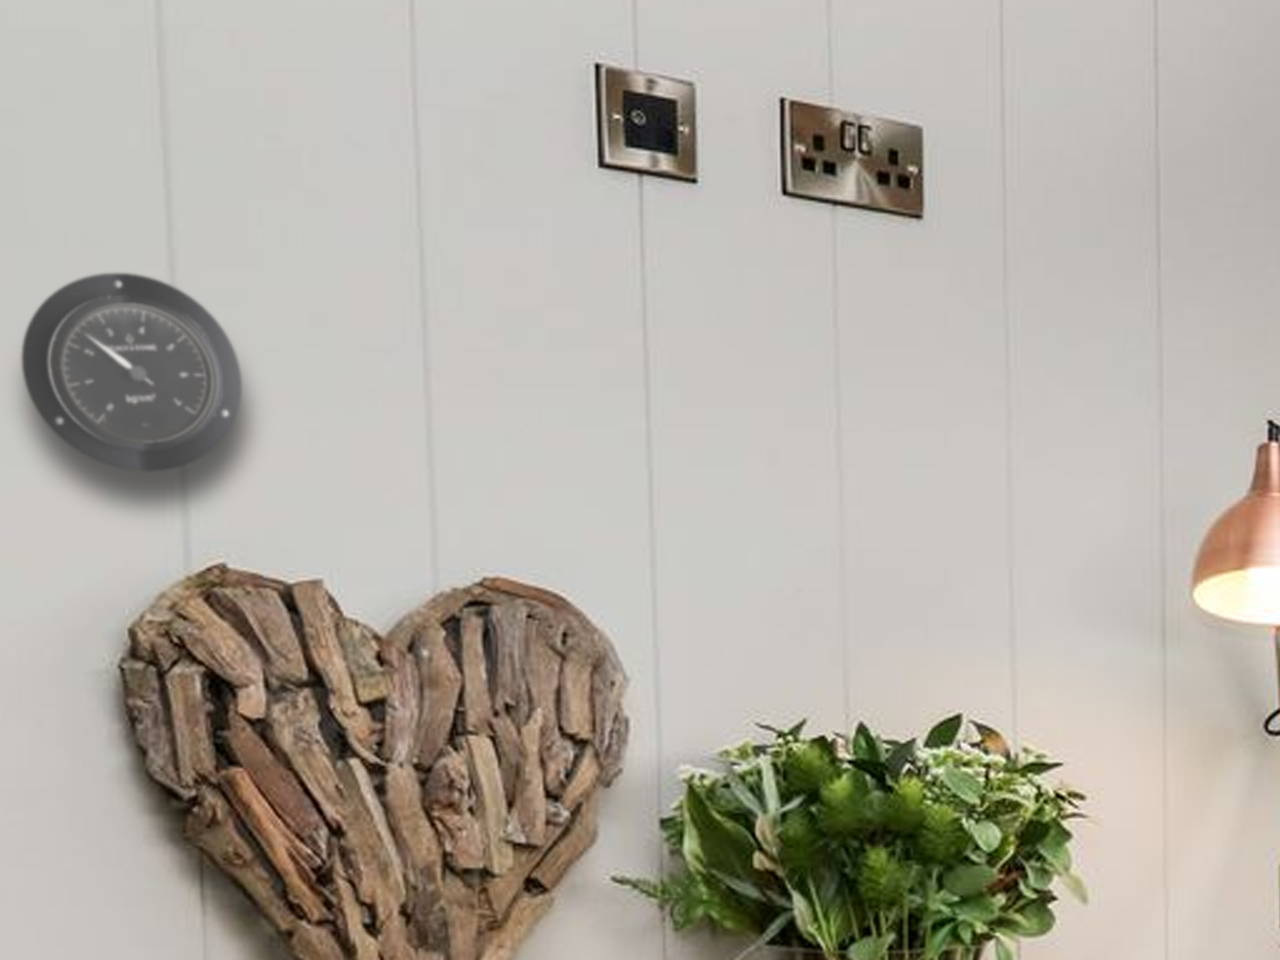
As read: 2.4; kg/cm²
